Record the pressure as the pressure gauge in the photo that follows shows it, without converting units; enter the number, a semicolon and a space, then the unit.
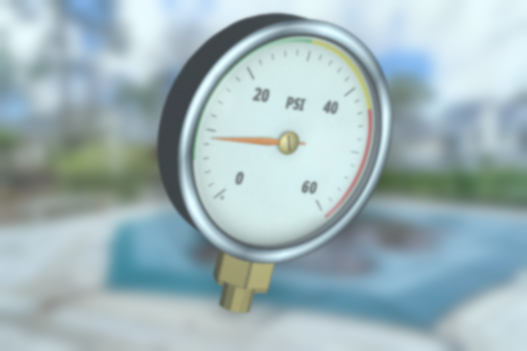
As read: 9; psi
